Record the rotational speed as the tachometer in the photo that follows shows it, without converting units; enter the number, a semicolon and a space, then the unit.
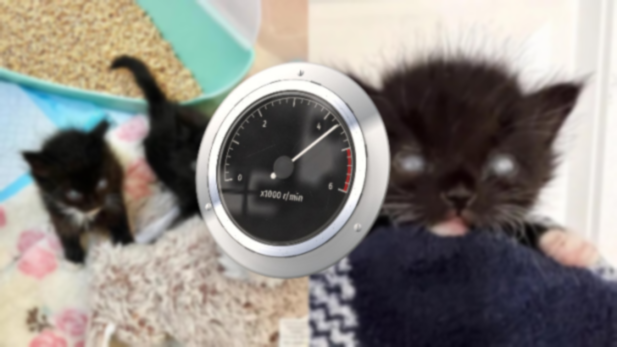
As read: 4400; rpm
